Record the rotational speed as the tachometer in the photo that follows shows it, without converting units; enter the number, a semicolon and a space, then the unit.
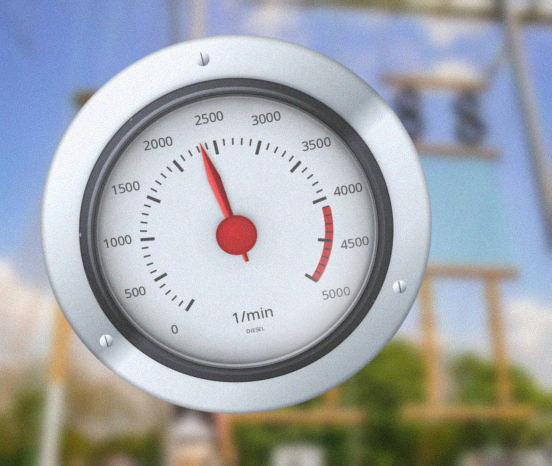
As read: 2350; rpm
